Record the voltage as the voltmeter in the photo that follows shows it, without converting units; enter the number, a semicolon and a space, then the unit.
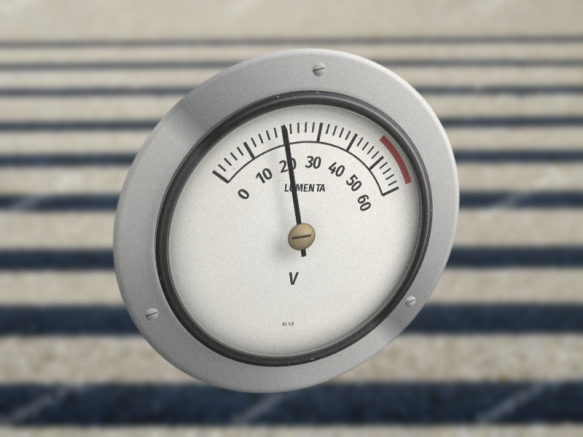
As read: 20; V
